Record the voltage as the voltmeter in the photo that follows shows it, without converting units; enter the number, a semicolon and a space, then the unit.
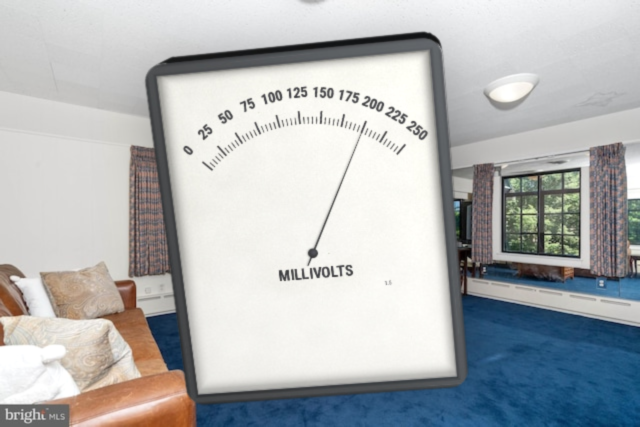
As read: 200; mV
